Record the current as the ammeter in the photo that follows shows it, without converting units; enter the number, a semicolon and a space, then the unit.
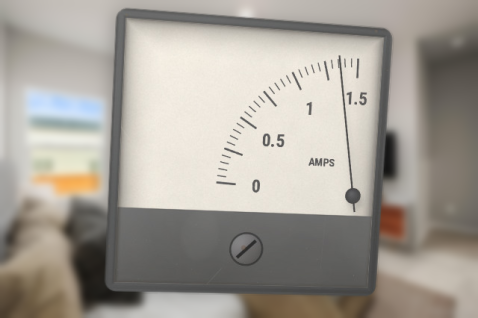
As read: 1.35; A
